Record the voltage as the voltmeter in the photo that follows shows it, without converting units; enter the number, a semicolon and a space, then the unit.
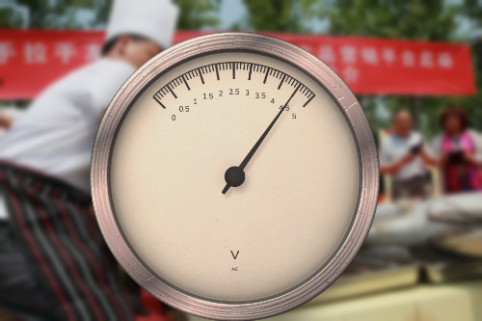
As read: 4.5; V
